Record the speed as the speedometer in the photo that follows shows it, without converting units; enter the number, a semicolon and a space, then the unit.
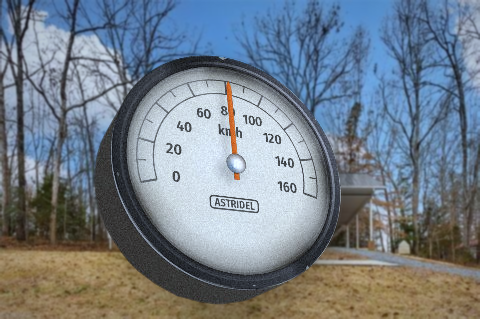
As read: 80; km/h
